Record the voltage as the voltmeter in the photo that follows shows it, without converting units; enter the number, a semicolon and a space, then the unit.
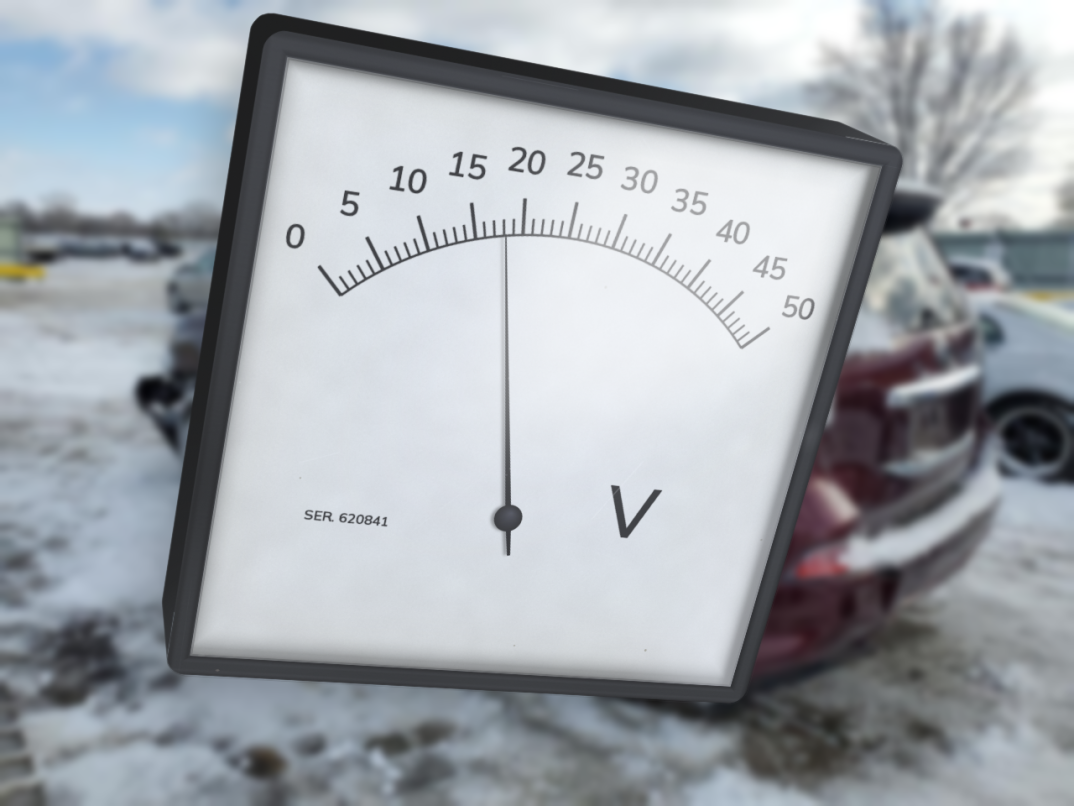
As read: 18; V
